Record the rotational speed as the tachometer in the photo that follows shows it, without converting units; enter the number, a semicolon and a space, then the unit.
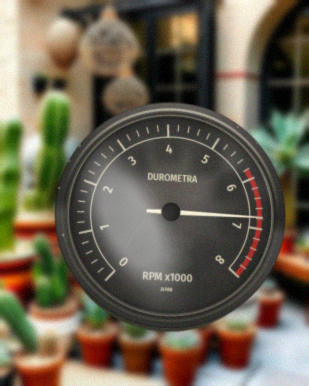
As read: 6800; rpm
